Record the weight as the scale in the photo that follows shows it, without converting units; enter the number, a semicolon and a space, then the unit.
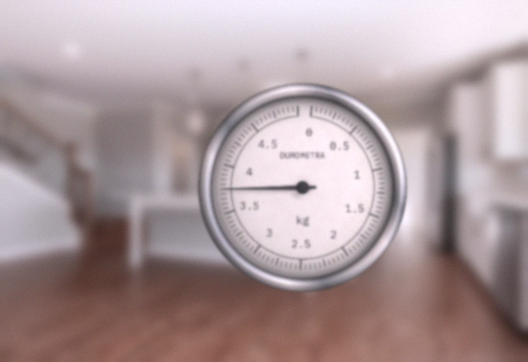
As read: 3.75; kg
